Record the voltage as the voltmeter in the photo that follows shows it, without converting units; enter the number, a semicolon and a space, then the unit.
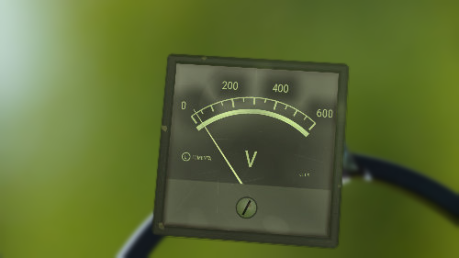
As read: 25; V
